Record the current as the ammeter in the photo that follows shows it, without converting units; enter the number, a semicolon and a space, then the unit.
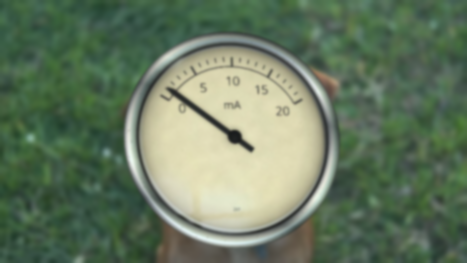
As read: 1; mA
